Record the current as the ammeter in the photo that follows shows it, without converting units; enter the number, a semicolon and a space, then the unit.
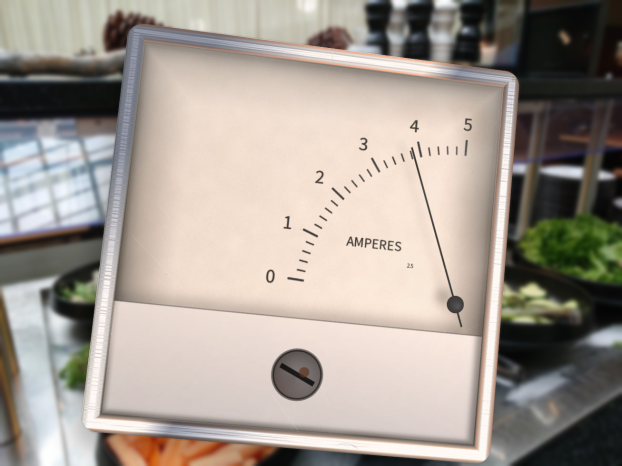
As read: 3.8; A
